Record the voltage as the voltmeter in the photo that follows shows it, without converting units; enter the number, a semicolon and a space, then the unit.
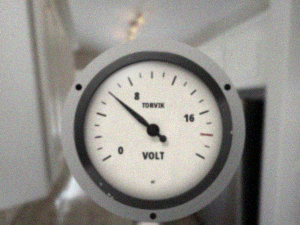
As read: 6; V
